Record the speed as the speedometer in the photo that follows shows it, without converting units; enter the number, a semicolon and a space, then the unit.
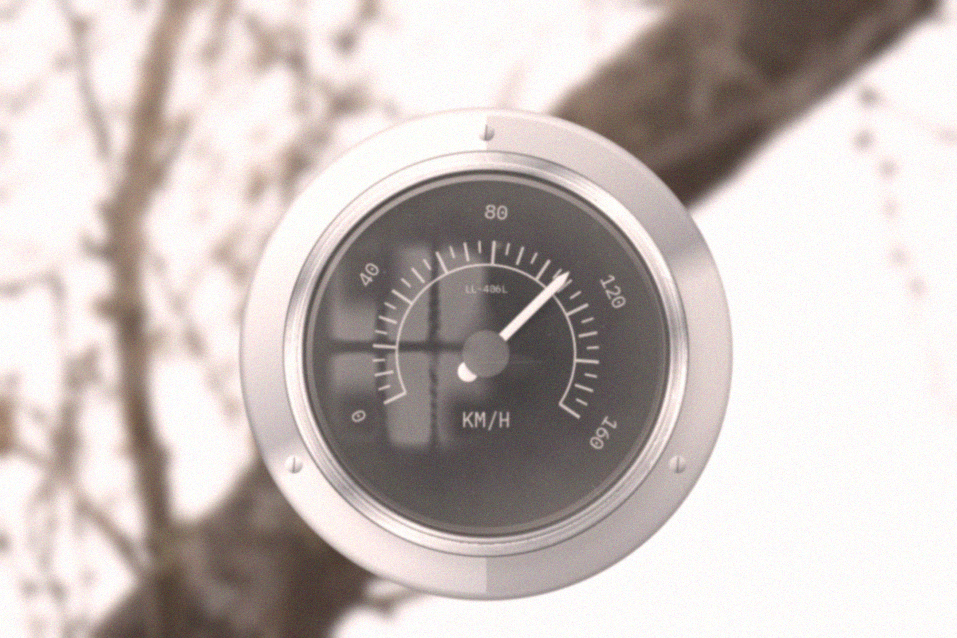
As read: 107.5; km/h
